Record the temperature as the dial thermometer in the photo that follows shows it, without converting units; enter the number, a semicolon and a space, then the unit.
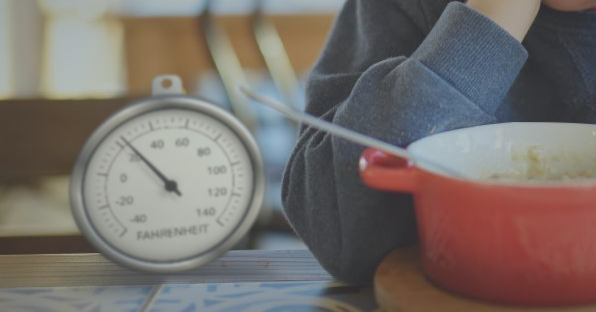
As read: 24; °F
